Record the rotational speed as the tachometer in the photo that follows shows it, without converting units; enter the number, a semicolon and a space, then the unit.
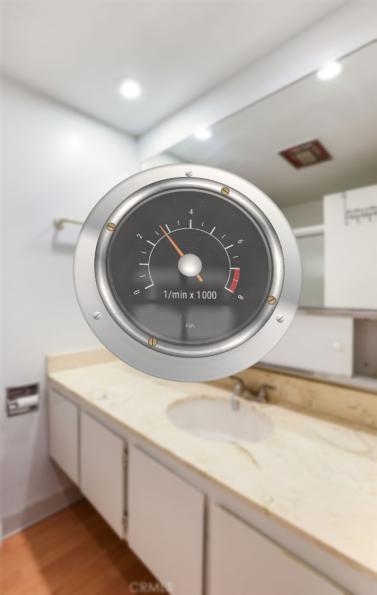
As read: 2750; rpm
